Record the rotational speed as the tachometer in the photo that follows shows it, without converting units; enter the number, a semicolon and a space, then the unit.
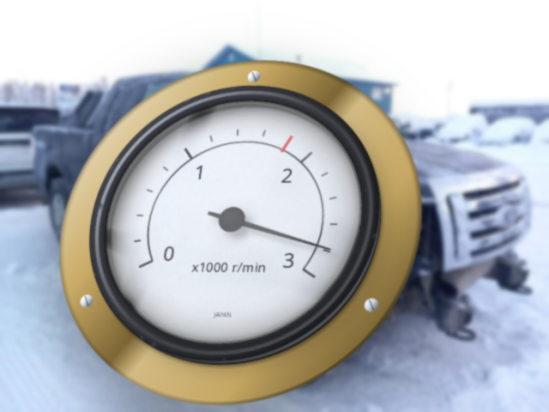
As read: 2800; rpm
